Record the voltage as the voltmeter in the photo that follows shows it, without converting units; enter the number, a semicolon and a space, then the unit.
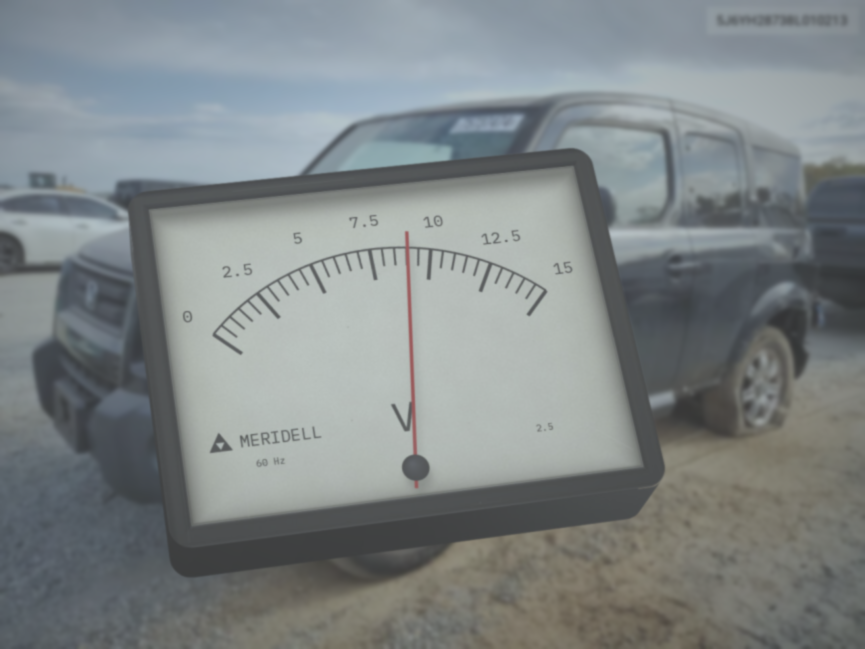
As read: 9; V
